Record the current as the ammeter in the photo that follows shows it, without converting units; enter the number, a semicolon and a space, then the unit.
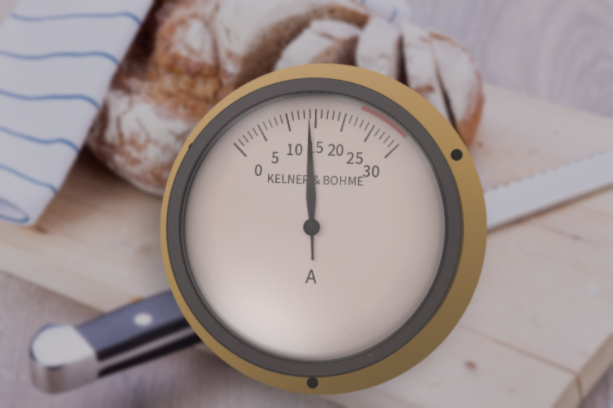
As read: 14; A
